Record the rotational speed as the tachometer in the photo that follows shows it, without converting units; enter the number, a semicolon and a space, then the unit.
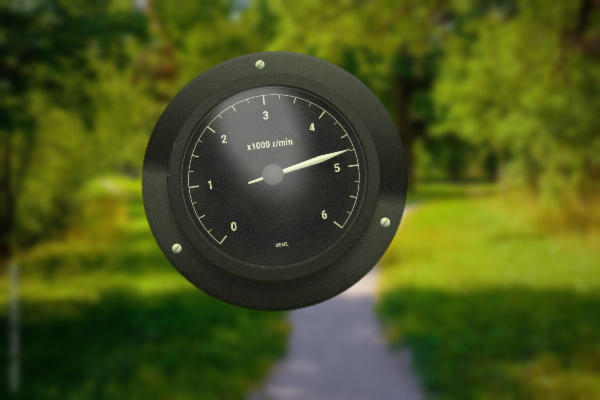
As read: 4750; rpm
